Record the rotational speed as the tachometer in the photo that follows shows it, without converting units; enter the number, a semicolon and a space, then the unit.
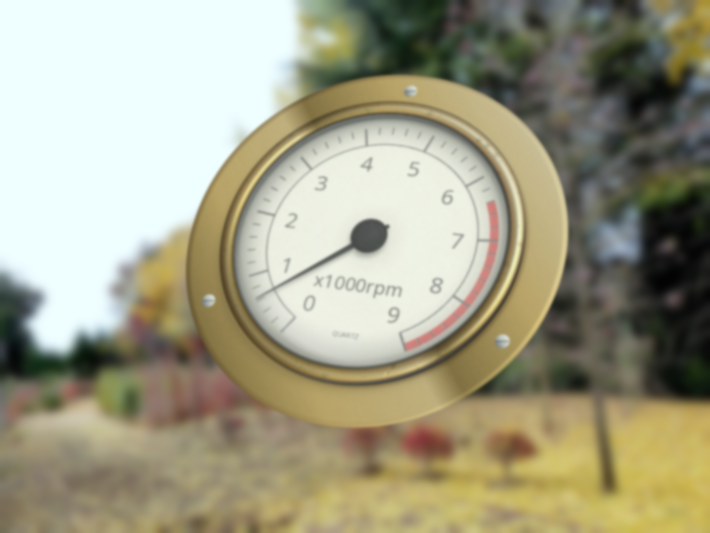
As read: 600; rpm
